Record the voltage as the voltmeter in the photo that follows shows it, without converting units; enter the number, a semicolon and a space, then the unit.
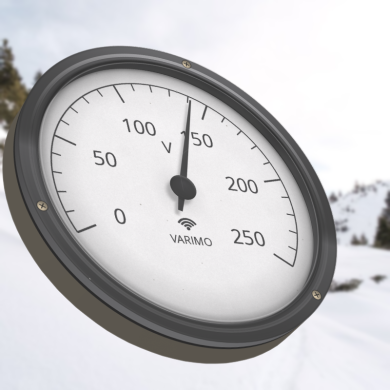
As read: 140; V
